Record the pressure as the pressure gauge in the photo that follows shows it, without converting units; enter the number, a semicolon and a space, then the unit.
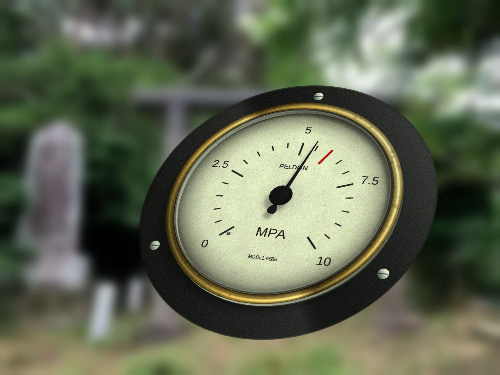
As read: 5.5; MPa
